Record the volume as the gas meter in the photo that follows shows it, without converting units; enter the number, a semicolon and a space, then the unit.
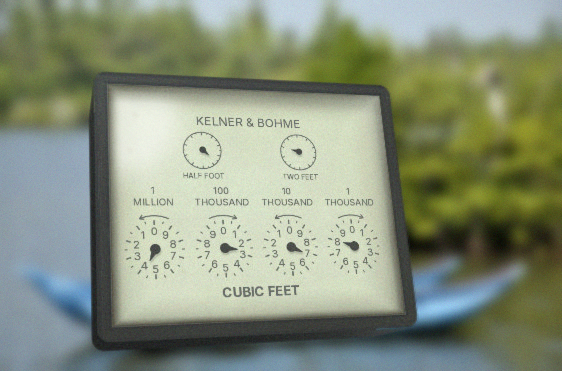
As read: 426800; ft³
